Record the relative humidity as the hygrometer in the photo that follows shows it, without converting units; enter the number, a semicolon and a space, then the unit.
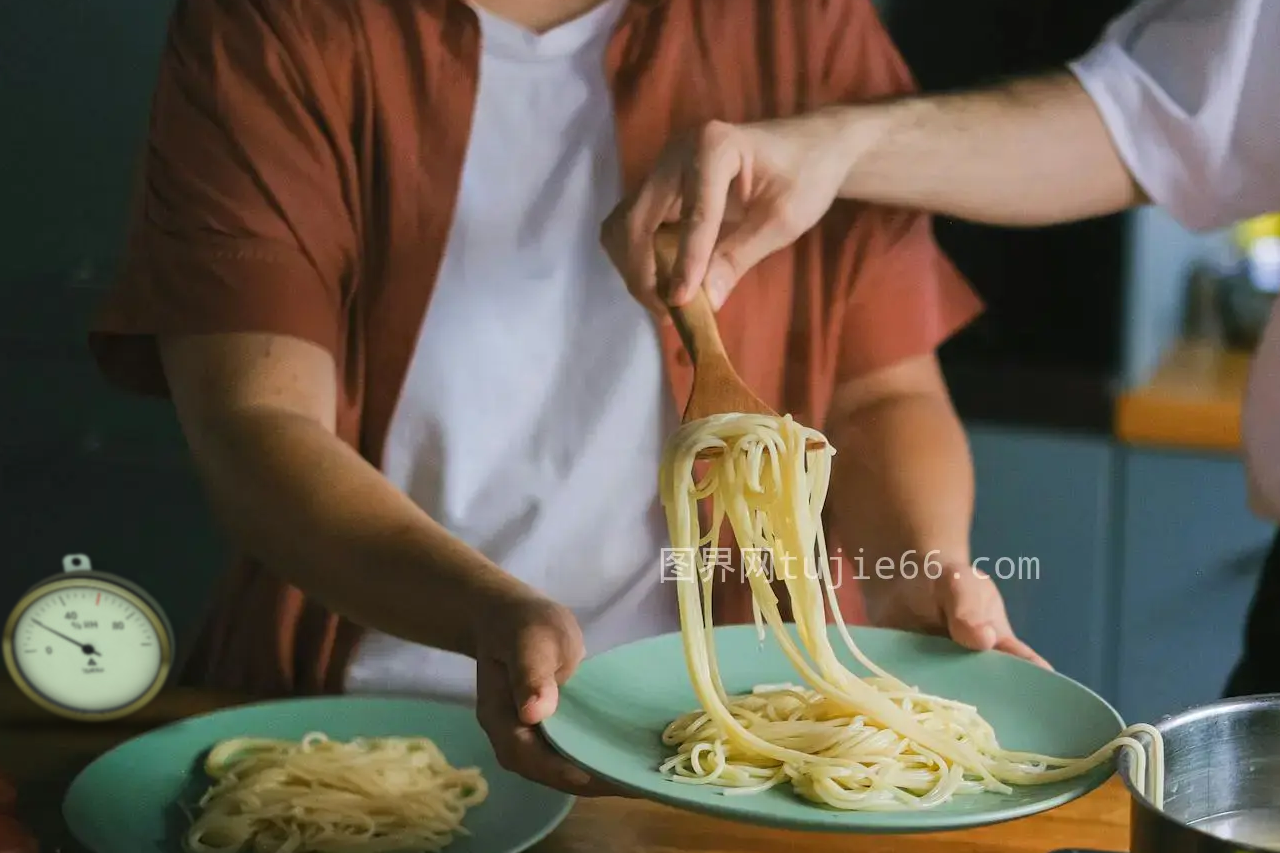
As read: 20; %
